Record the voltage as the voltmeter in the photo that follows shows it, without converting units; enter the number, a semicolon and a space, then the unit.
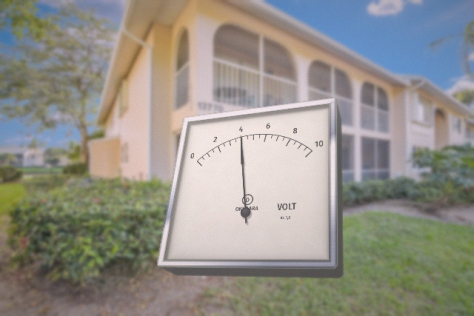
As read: 4; V
